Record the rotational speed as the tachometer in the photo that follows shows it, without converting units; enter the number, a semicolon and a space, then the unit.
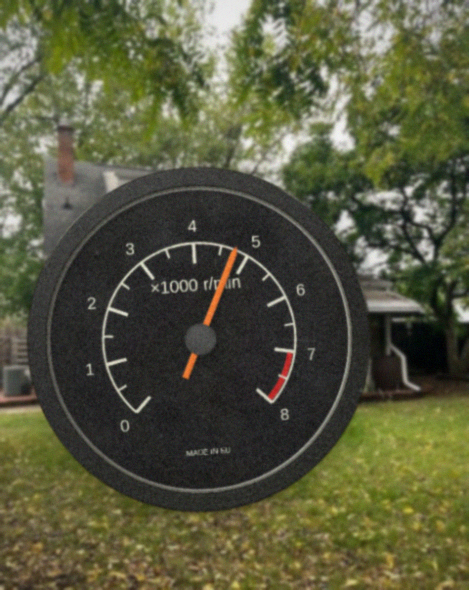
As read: 4750; rpm
